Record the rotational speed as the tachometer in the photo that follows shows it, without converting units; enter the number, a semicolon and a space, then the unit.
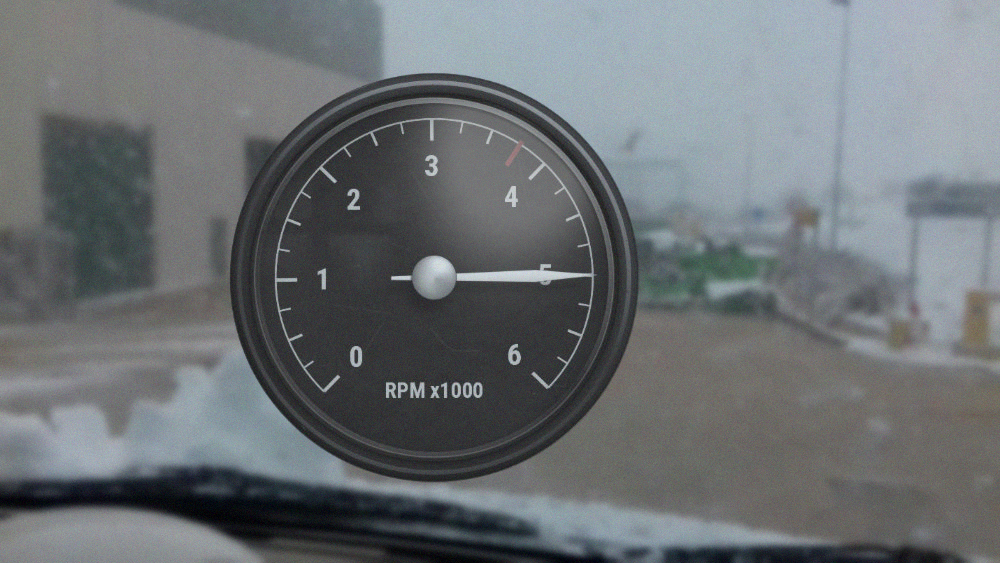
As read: 5000; rpm
